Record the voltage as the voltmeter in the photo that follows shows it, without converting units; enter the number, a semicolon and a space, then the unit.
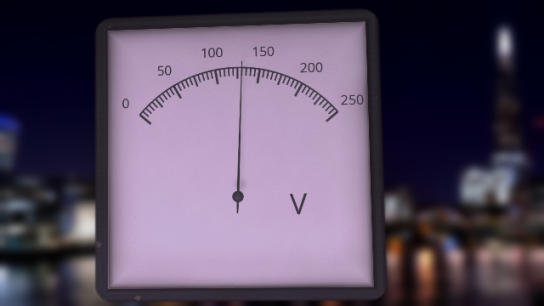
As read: 130; V
